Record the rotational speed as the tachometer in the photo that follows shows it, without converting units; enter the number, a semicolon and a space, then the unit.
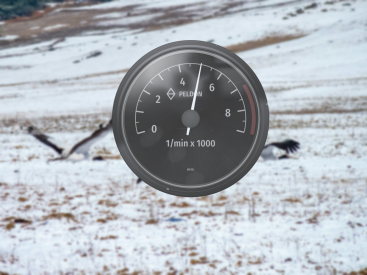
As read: 5000; rpm
